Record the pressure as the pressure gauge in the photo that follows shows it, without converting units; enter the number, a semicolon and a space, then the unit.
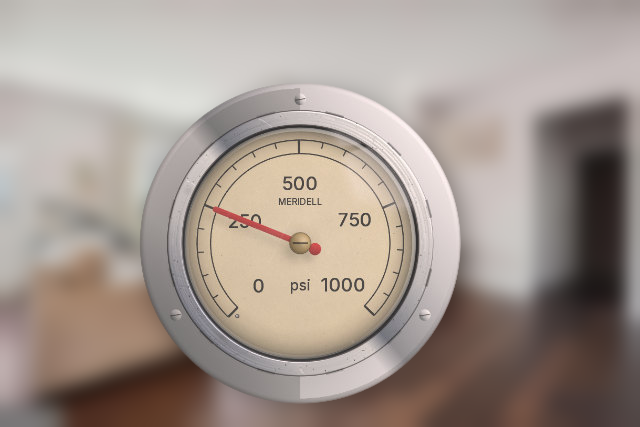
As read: 250; psi
